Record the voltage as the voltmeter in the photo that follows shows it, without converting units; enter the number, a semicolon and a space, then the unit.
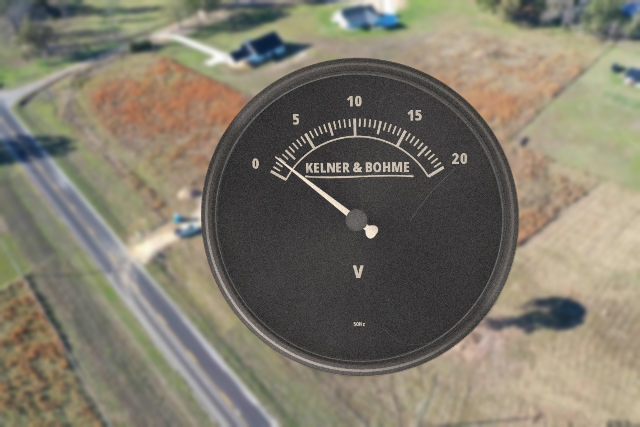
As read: 1.5; V
